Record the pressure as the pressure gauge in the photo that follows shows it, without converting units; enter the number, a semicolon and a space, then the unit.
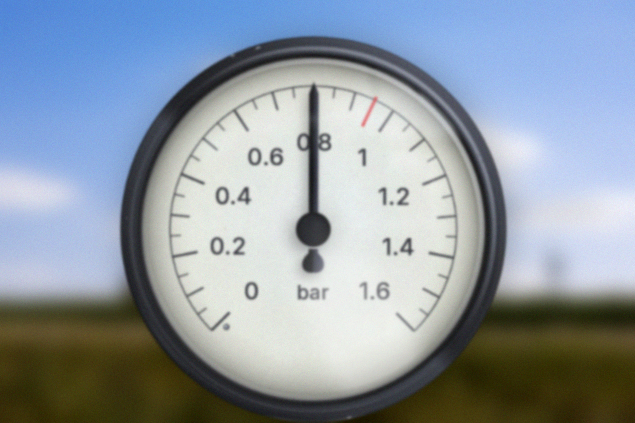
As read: 0.8; bar
